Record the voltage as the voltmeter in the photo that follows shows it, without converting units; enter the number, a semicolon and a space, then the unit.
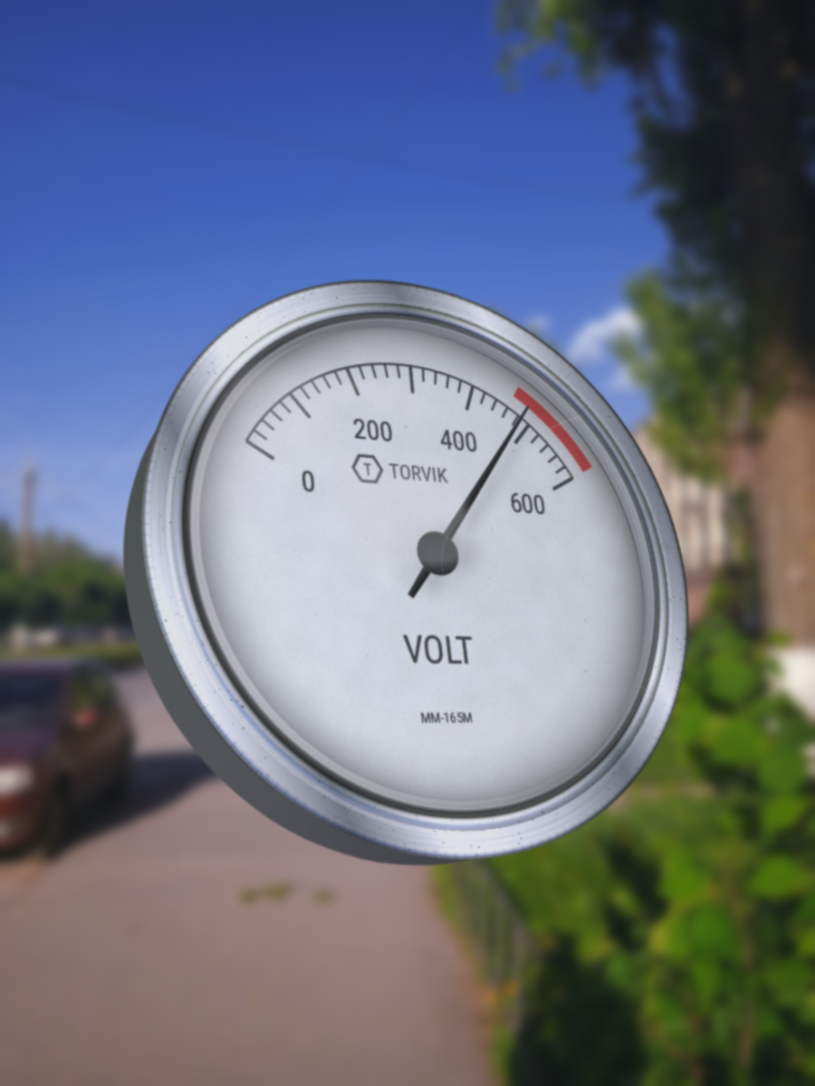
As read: 480; V
